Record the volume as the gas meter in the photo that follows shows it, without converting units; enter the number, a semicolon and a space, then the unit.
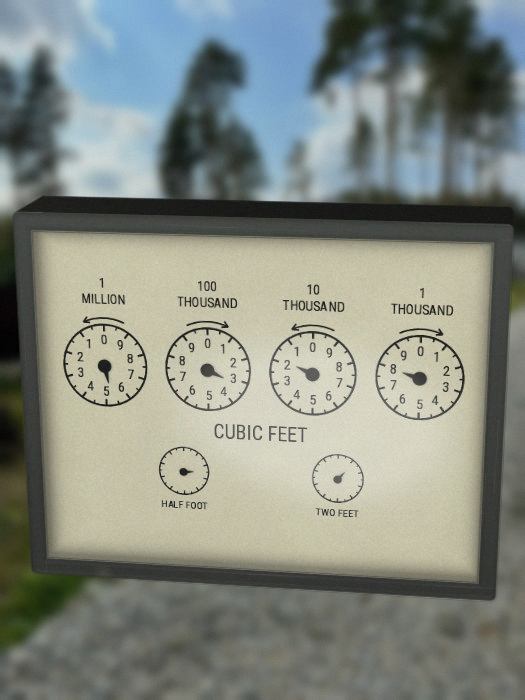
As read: 531800; ft³
